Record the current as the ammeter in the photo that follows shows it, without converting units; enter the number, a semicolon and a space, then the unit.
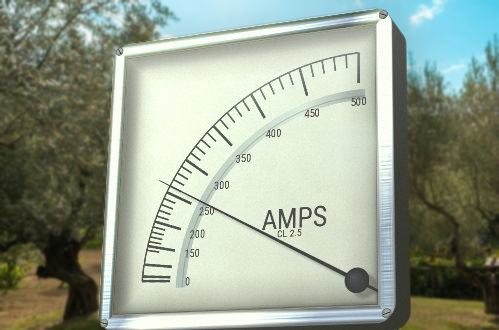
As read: 260; A
